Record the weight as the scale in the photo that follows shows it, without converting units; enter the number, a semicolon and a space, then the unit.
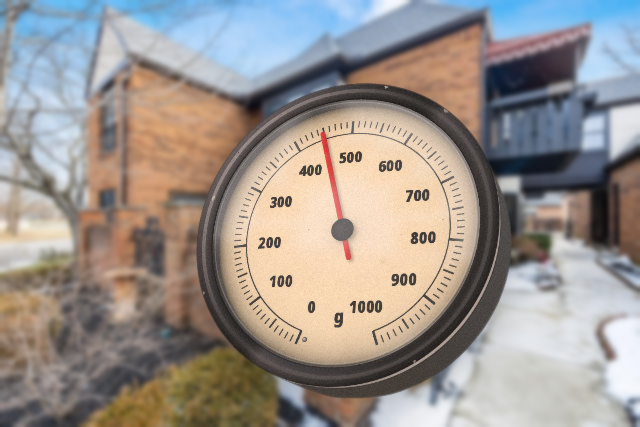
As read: 450; g
